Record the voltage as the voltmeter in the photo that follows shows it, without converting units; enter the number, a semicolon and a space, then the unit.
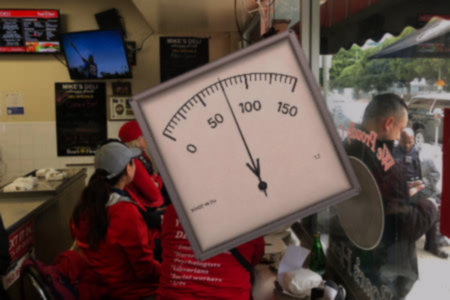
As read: 75; V
